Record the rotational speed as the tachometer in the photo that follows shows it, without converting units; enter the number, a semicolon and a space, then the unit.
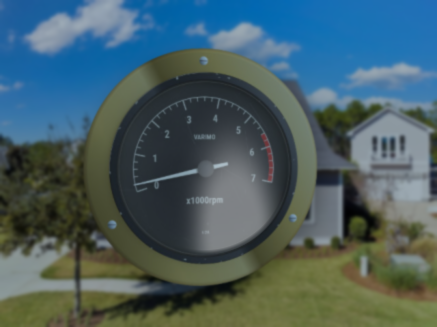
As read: 200; rpm
